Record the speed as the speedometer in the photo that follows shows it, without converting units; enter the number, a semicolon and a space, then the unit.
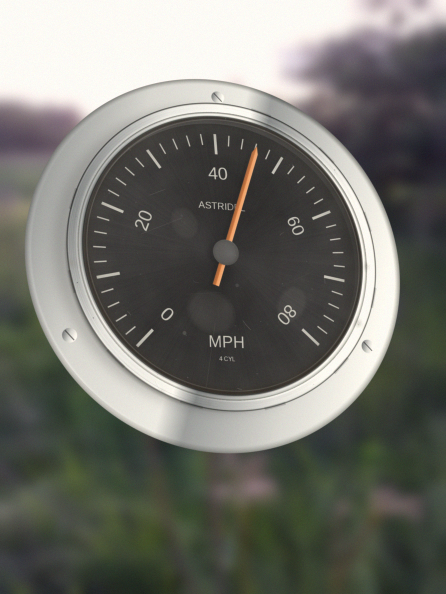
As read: 46; mph
